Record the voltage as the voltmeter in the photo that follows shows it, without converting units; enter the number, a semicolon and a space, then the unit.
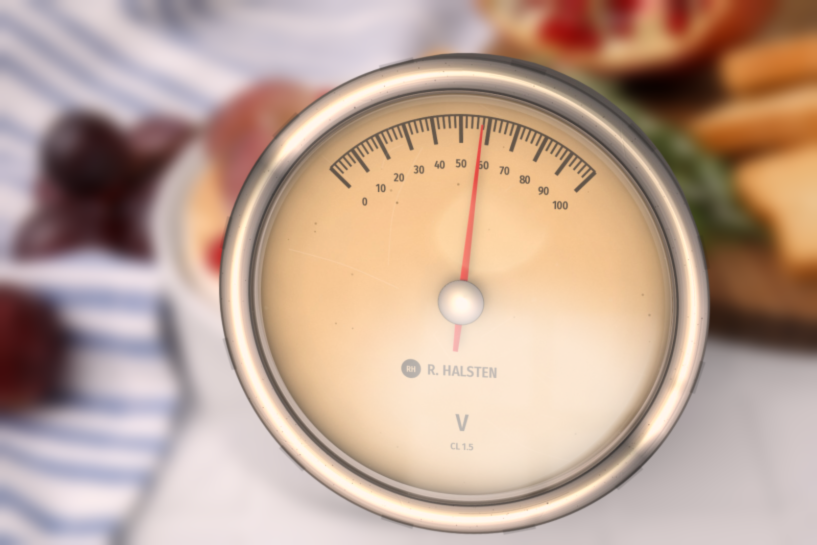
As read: 58; V
